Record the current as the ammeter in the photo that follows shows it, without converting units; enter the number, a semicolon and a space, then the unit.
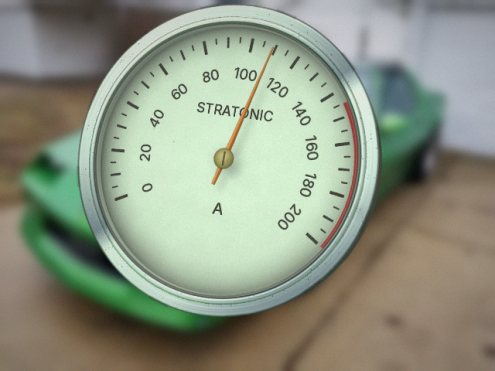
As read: 110; A
